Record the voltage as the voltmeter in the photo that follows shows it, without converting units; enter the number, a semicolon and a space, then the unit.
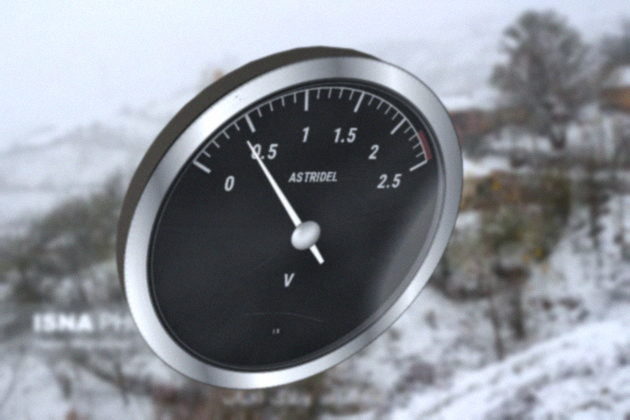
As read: 0.4; V
